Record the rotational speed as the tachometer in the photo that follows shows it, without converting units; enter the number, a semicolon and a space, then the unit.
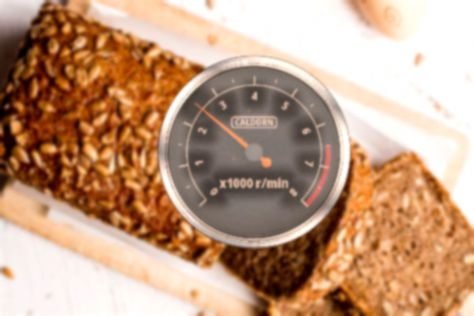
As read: 2500; rpm
